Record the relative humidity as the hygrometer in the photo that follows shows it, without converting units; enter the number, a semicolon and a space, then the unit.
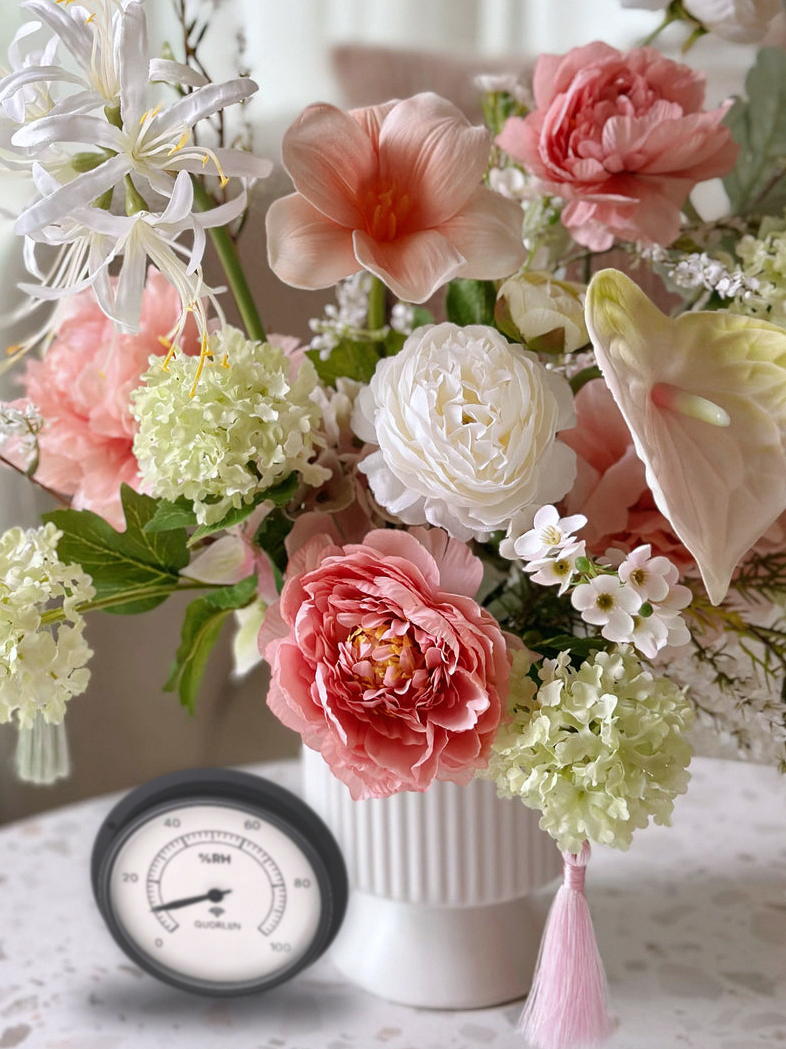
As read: 10; %
